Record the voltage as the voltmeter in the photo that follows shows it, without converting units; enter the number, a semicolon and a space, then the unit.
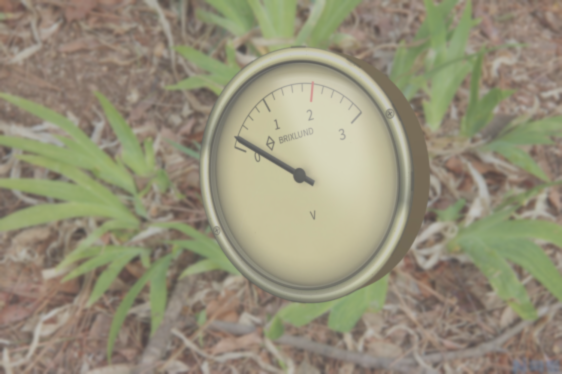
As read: 0.2; V
